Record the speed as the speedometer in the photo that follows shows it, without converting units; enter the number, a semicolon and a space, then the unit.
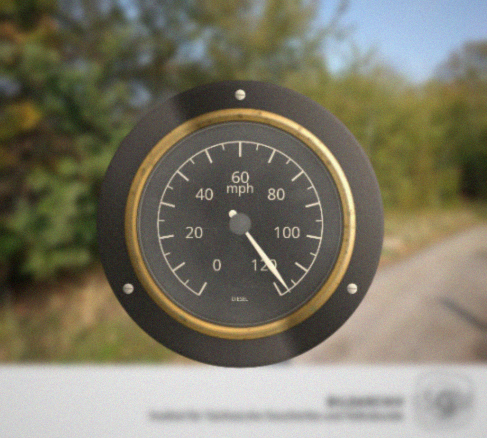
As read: 117.5; mph
